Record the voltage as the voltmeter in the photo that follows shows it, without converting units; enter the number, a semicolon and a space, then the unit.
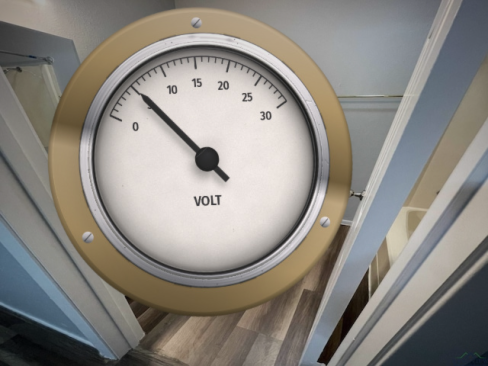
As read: 5; V
